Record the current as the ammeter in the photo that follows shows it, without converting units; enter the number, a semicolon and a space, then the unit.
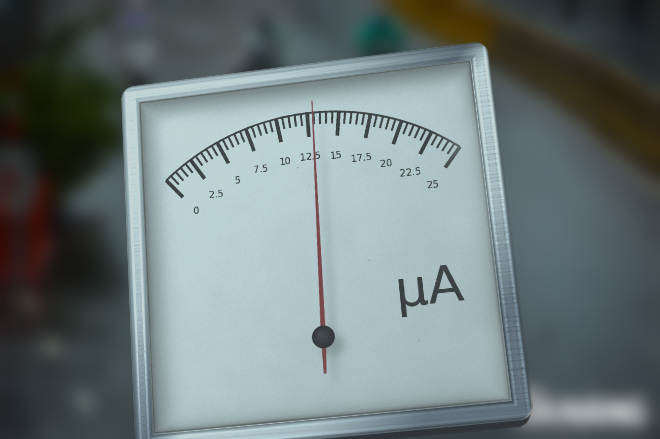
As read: 13; µA
